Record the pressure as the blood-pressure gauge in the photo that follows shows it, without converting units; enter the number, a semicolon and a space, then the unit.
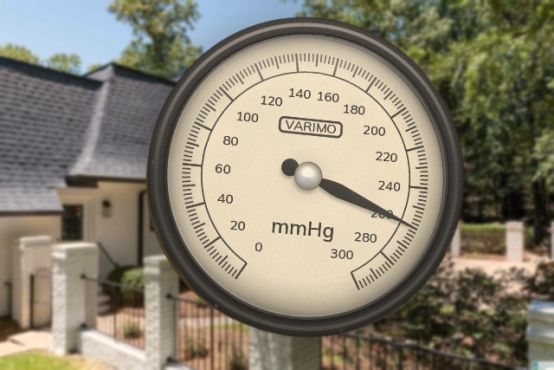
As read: 260; mmHg
